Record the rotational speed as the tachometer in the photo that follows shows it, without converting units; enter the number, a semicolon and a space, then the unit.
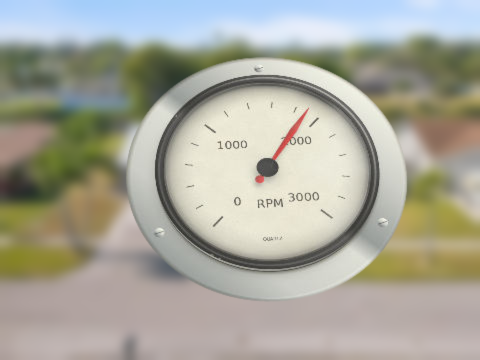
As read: 1900; rpm
